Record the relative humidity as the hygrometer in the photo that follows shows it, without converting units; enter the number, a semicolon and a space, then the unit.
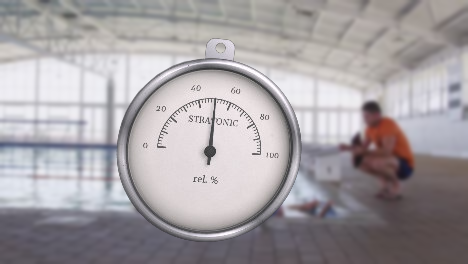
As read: 50; %
